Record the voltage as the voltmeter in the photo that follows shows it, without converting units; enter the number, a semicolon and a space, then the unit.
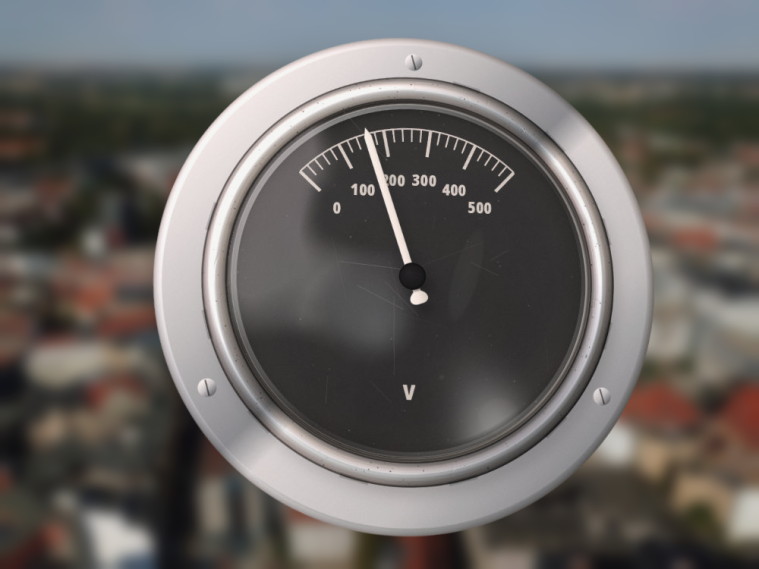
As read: 160; V
